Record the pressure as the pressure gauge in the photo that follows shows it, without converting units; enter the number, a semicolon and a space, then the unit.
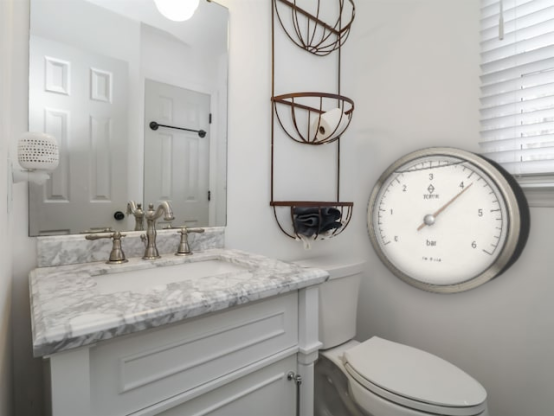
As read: 4.2; bar
